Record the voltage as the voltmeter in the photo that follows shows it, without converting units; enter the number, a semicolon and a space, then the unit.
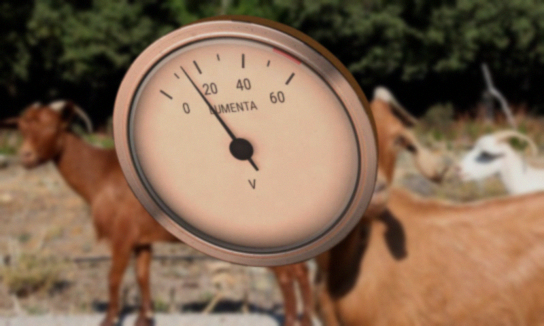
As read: 15; V
